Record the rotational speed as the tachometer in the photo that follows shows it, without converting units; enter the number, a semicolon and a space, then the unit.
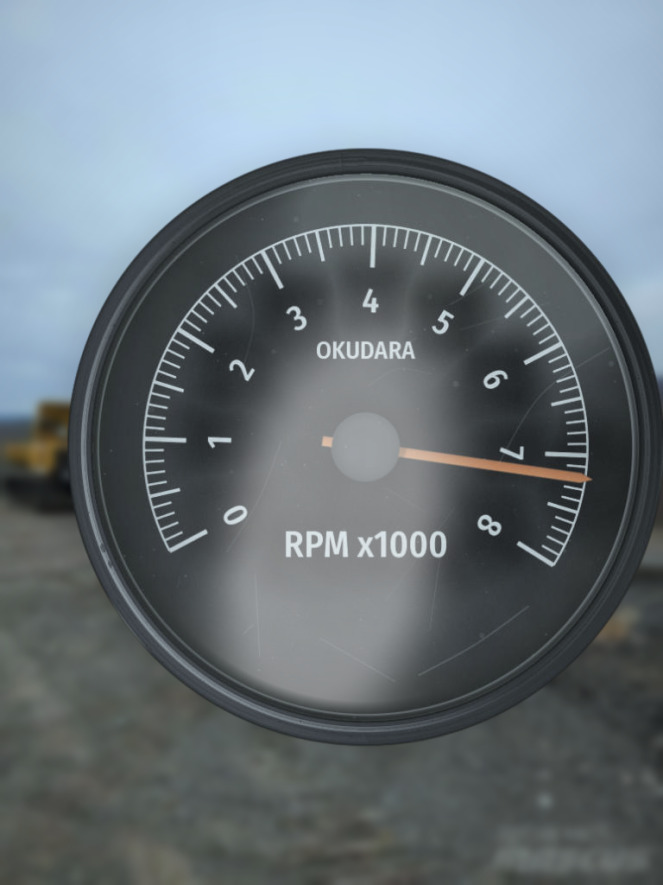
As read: 7200; rpm
